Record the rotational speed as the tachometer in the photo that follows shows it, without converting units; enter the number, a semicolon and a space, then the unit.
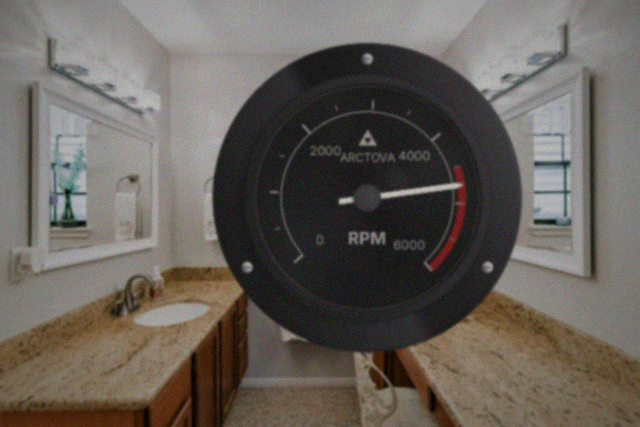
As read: 4750; rpm
